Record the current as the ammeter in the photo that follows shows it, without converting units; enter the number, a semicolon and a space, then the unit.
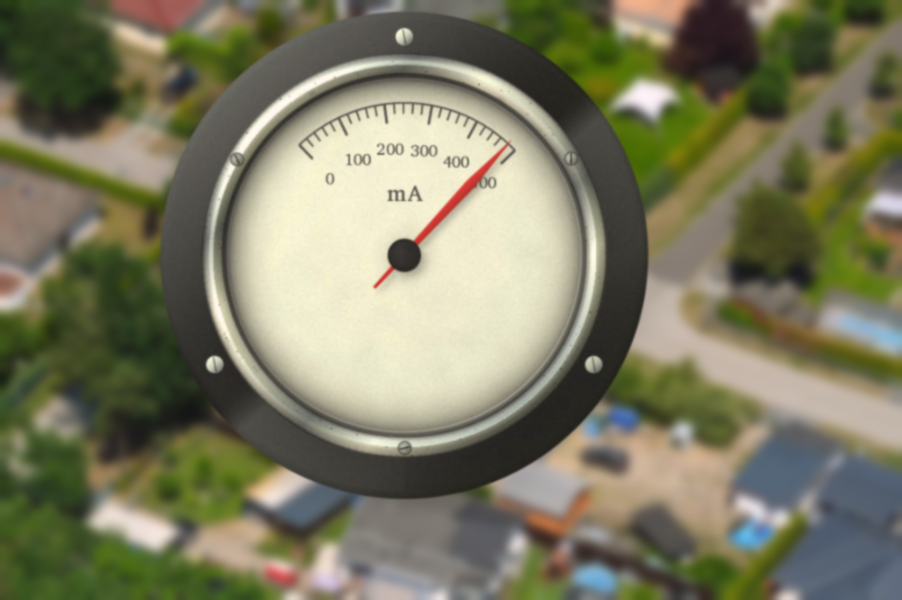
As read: 480; mA
